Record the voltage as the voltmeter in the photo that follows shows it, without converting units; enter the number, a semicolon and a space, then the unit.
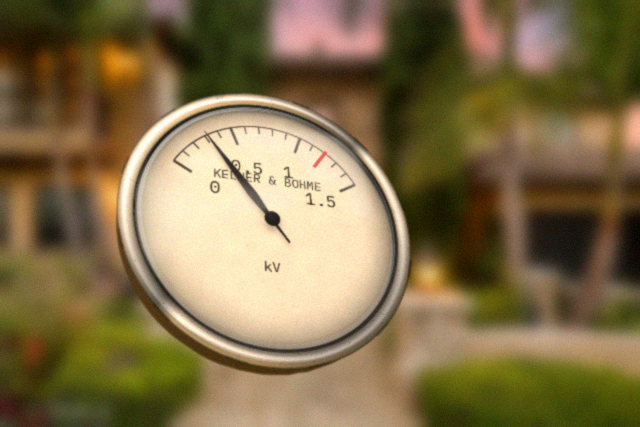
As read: 0.3; kV
